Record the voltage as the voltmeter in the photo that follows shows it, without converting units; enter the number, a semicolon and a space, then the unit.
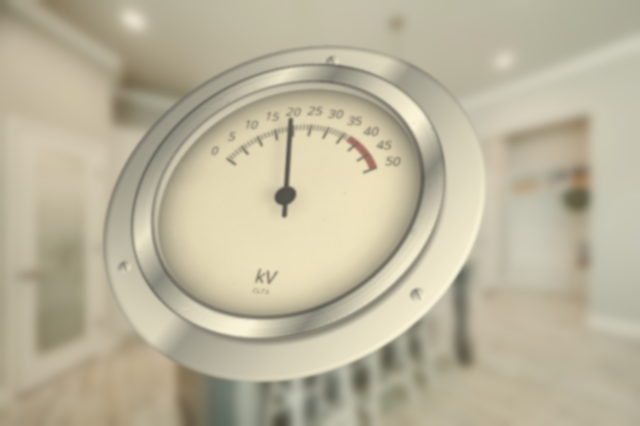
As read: 20; kV
